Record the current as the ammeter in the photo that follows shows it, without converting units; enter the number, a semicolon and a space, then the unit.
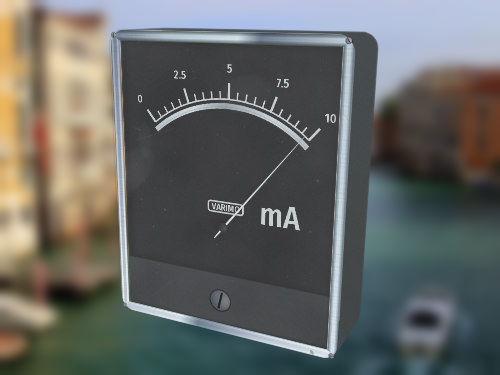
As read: 9.75; mA
